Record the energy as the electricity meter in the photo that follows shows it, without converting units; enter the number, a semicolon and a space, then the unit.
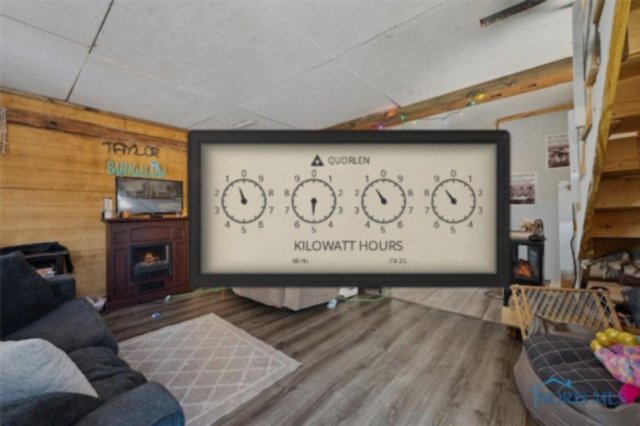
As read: 509; kWh
